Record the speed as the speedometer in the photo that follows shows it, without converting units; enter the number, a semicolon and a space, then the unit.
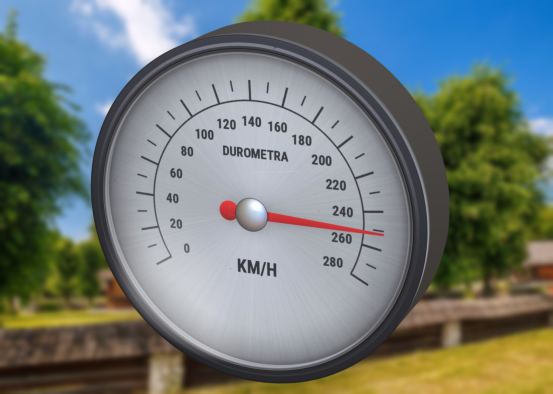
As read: 250; km/h
